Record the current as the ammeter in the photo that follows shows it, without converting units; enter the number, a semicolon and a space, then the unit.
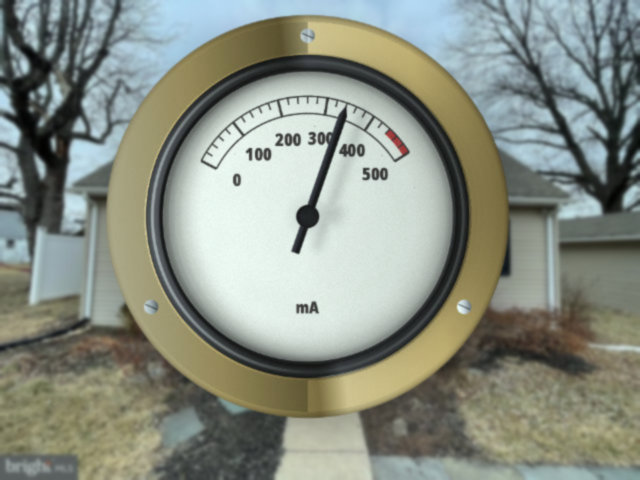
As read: 340; mA
